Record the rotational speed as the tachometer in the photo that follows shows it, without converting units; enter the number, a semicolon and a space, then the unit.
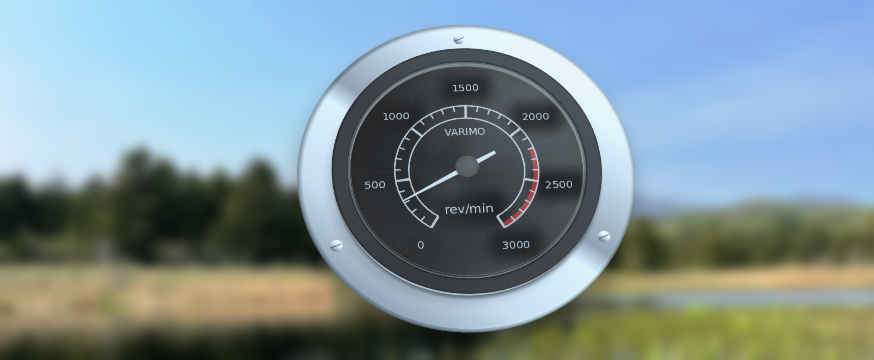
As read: 300; rpm
